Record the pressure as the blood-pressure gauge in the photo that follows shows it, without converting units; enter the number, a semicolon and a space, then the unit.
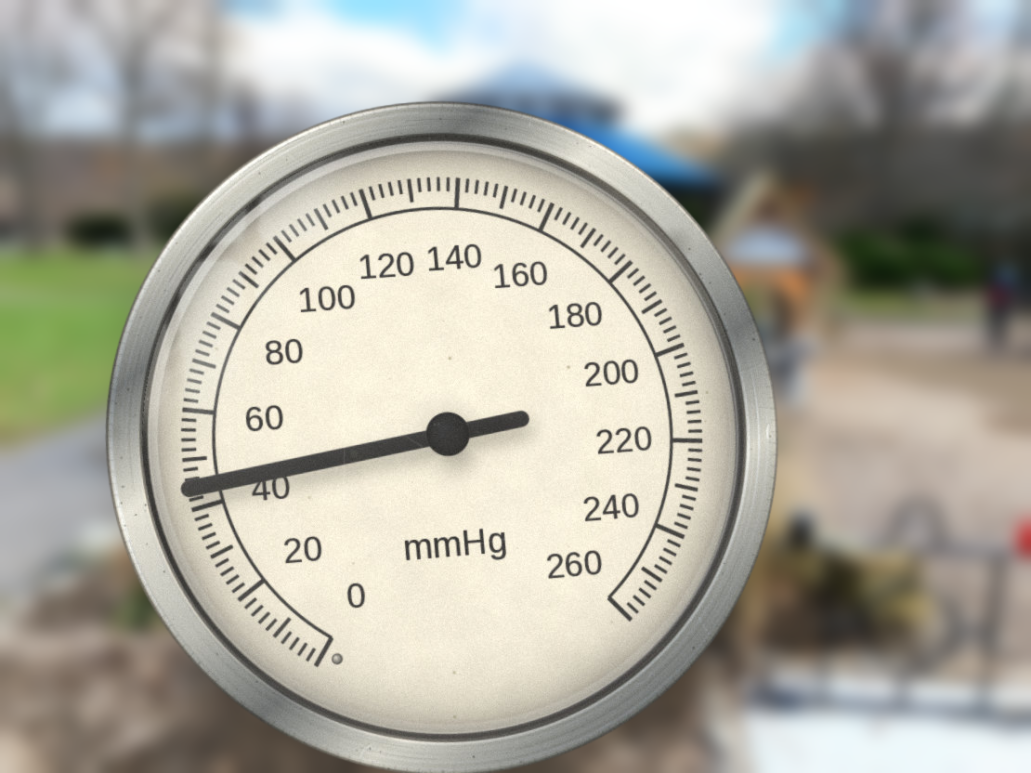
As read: 44; mmHg
